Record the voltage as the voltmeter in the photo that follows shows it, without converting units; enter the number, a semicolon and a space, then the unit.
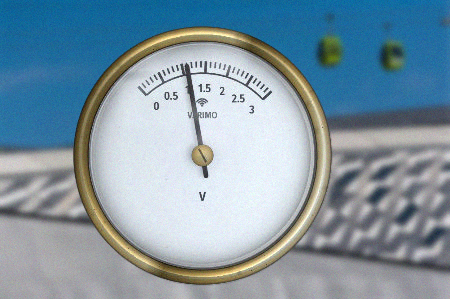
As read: 1.1; V
